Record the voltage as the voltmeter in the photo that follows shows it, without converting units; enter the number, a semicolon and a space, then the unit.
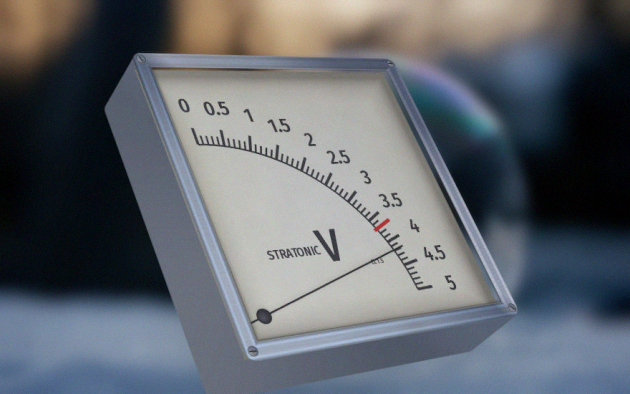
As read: 4.2; V
